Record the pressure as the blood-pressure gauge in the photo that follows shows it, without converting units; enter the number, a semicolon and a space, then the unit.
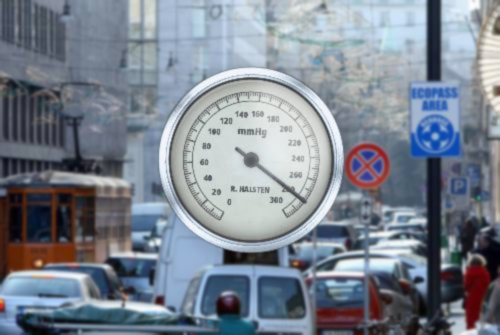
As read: 280; mmHg
